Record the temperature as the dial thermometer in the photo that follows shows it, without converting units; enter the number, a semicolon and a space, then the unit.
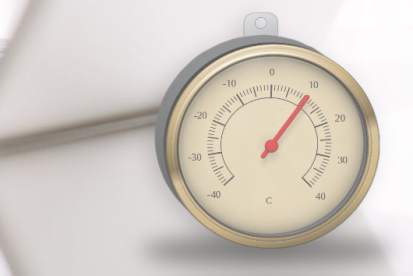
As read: 10; °C
